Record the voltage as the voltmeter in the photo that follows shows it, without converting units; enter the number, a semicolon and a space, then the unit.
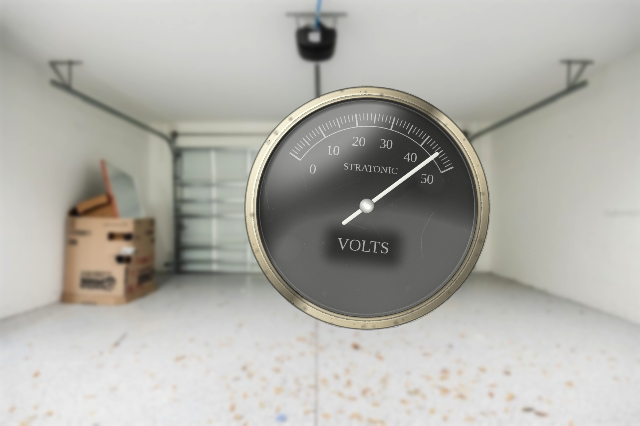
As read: 45; V
